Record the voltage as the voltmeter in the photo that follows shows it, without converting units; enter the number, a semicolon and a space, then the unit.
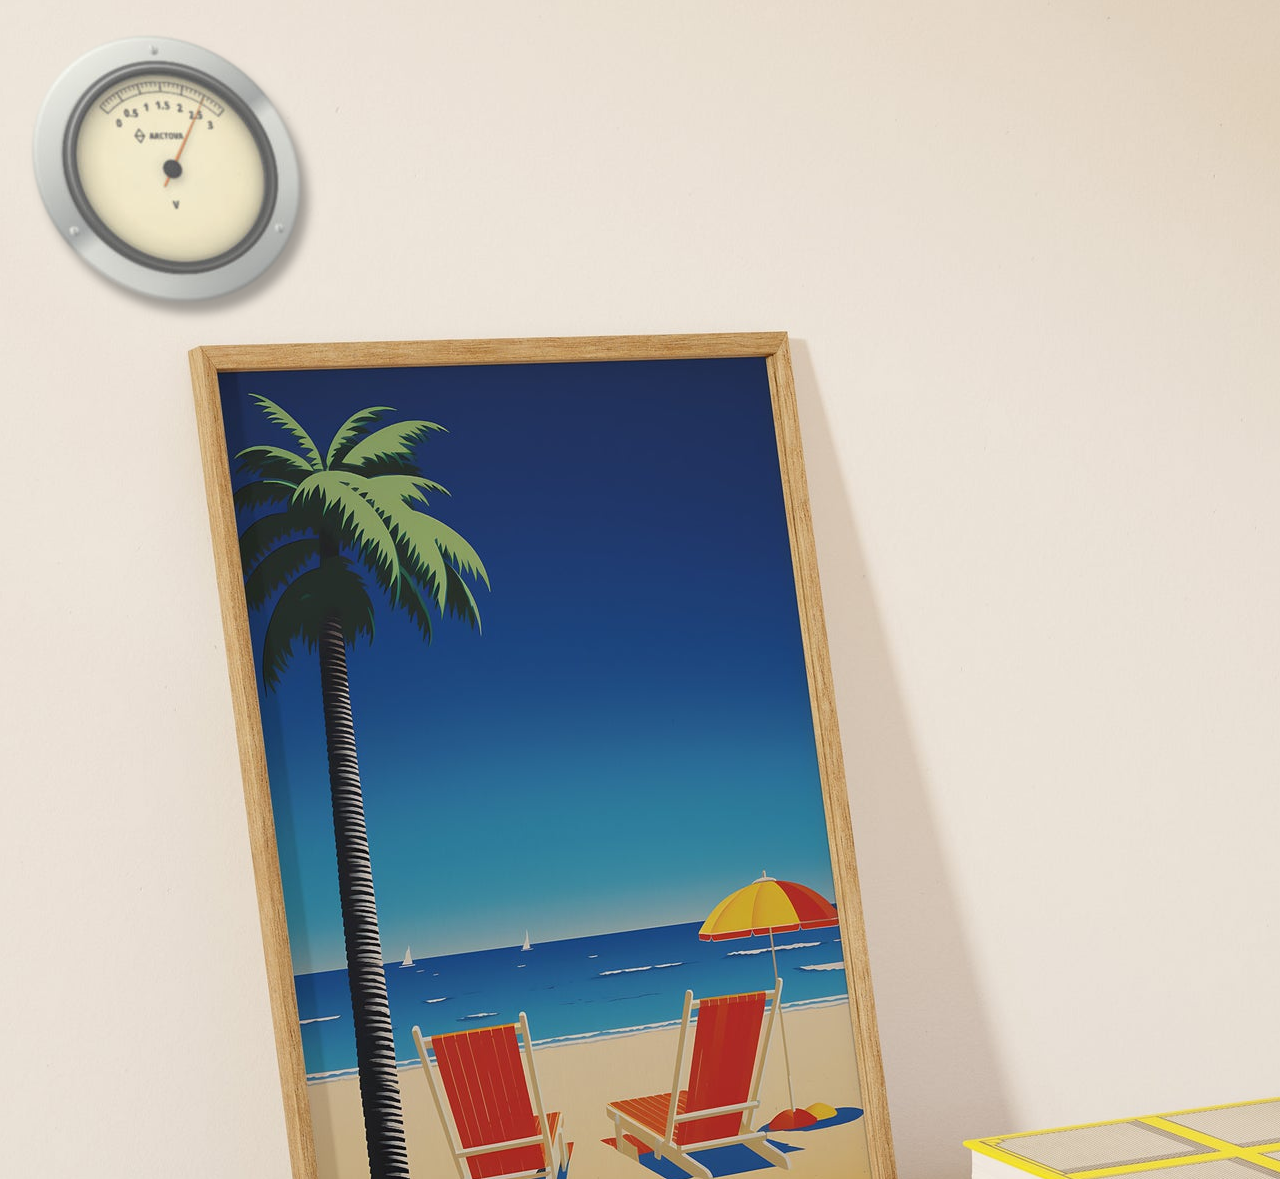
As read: 2.5; V
